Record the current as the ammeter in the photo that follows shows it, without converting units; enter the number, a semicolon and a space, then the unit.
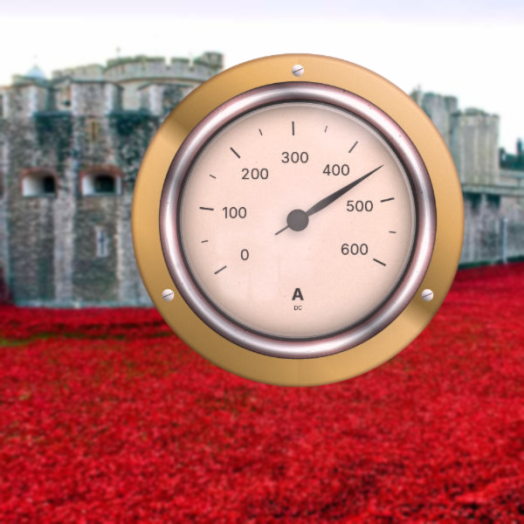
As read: 450; A
